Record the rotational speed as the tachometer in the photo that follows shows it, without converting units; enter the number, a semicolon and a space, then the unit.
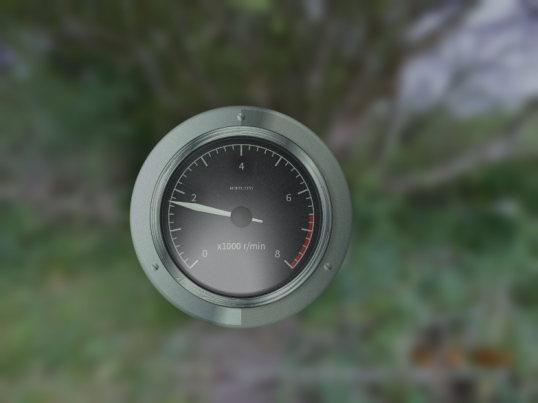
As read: 1700; rpm
